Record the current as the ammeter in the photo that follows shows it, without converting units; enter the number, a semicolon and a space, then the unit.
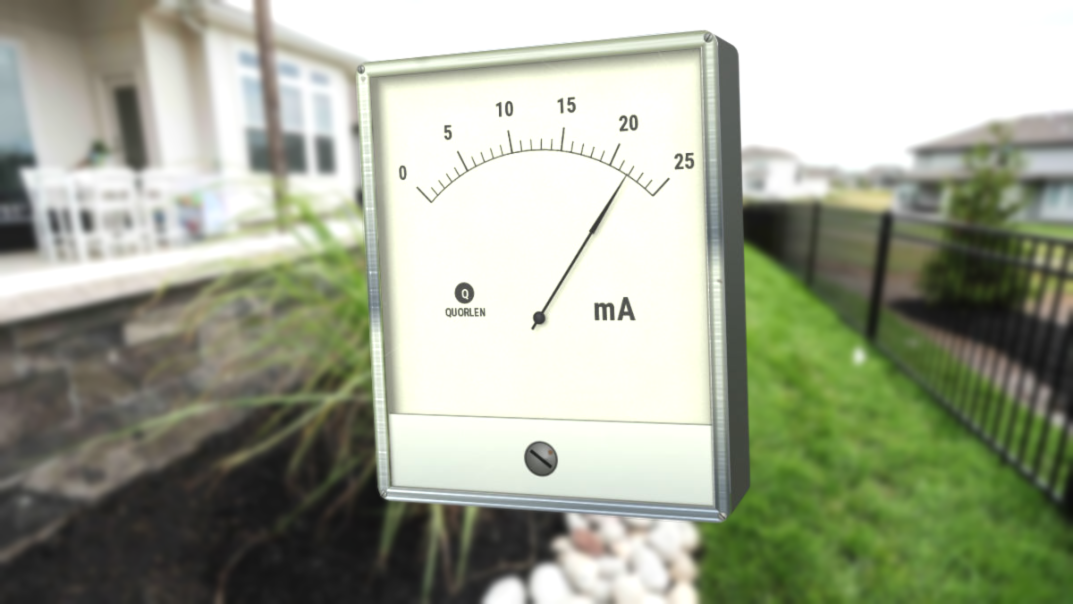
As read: 22; mA
